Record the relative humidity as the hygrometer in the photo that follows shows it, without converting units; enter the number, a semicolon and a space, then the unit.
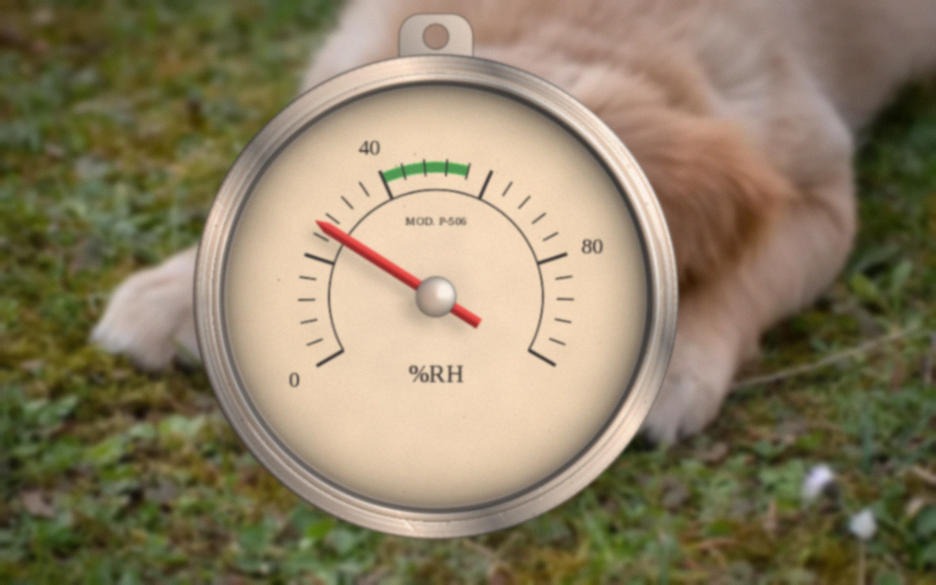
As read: 26; %
